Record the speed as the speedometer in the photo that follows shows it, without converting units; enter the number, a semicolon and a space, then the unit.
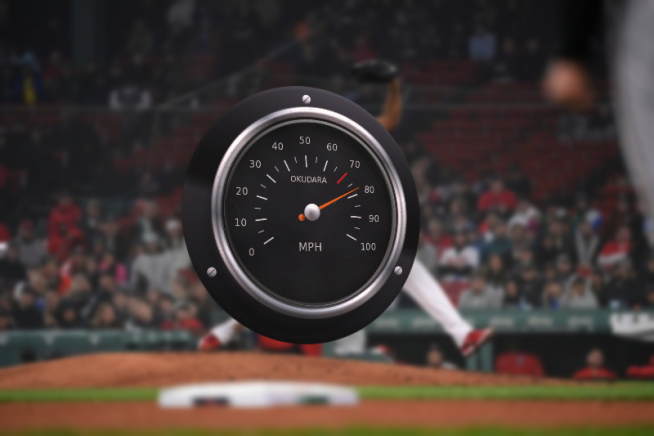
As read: 77.5; mph
